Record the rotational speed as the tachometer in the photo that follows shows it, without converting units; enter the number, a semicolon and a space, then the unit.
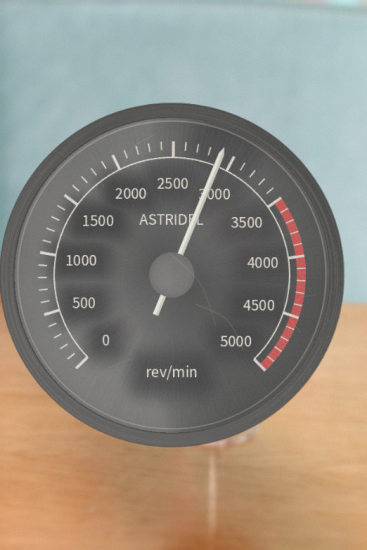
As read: 2900; rpm
